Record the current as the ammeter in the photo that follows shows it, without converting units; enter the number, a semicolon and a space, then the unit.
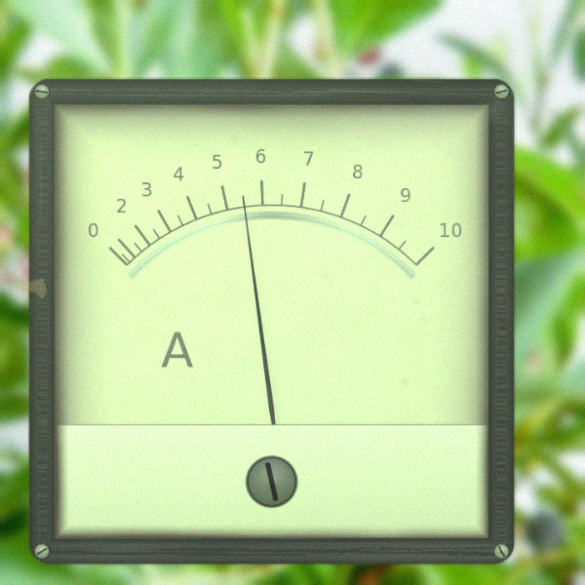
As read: 5.5; A
